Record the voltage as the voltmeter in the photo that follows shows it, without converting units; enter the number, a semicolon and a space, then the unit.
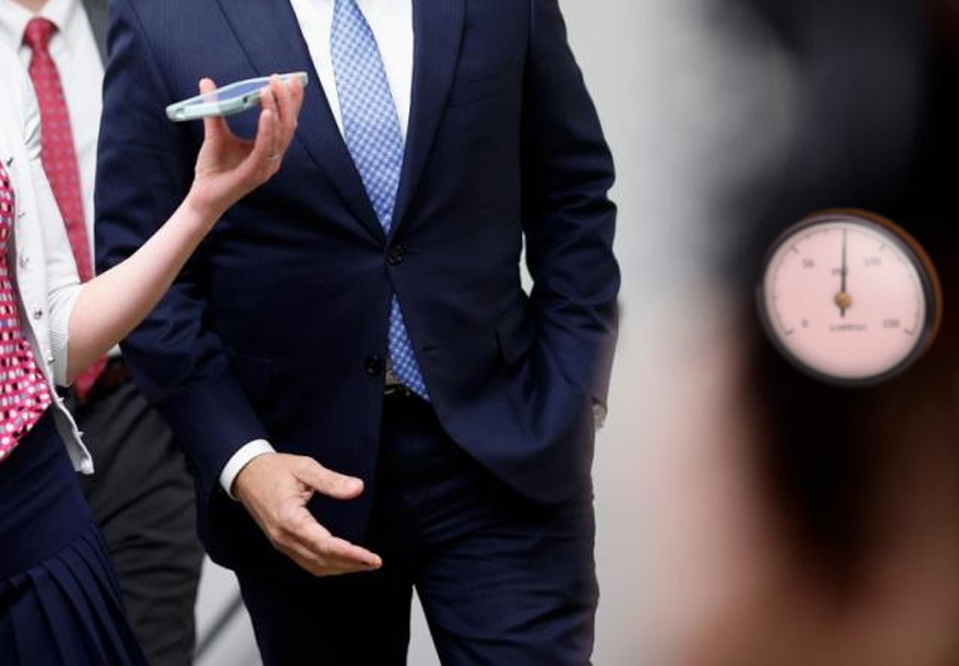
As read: 80; mV
